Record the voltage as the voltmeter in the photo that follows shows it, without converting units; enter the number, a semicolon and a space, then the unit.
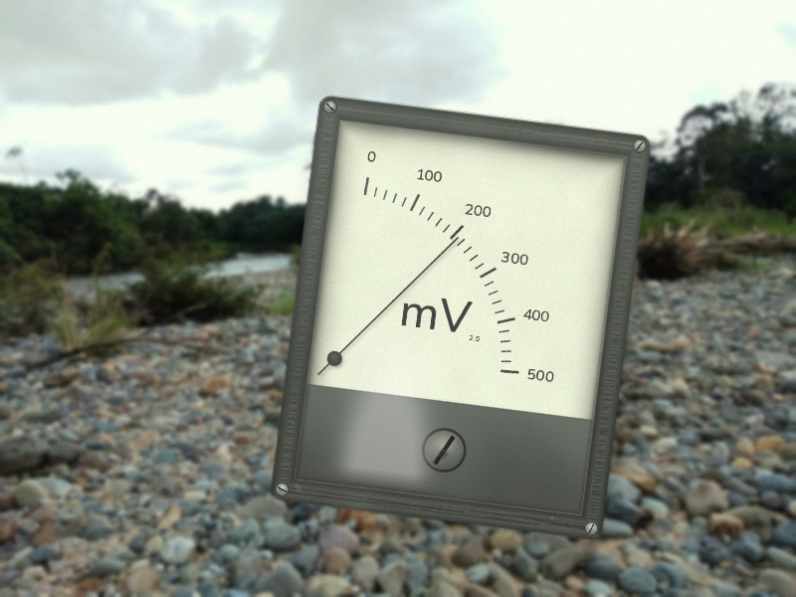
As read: 210; mV
